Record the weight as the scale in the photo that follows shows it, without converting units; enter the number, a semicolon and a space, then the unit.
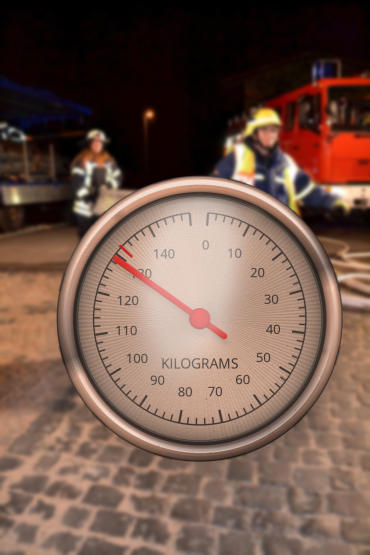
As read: 129; kg
